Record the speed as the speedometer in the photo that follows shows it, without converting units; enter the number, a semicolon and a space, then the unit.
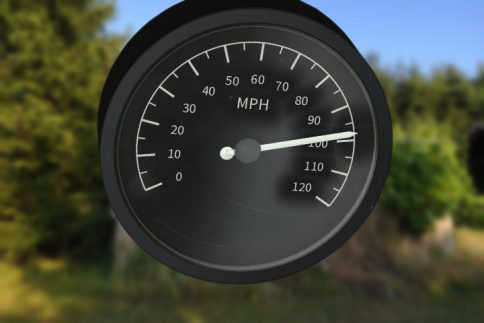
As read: 97.5; mph
